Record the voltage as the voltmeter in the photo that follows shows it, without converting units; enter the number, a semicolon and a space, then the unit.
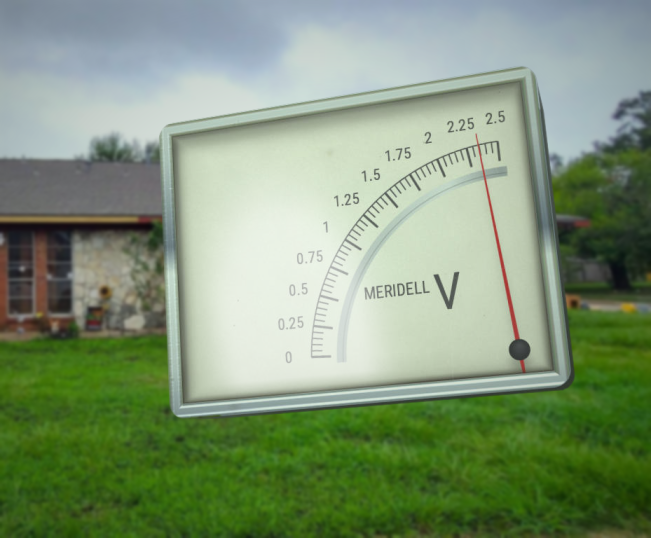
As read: 2.35; V
